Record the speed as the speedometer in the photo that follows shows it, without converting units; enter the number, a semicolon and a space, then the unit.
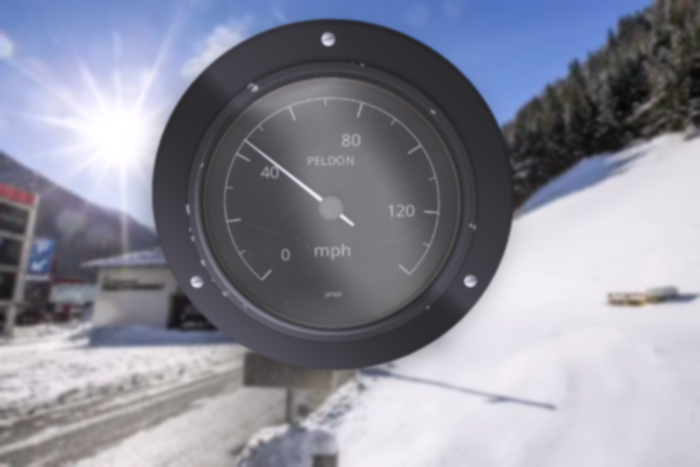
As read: 45; mph
